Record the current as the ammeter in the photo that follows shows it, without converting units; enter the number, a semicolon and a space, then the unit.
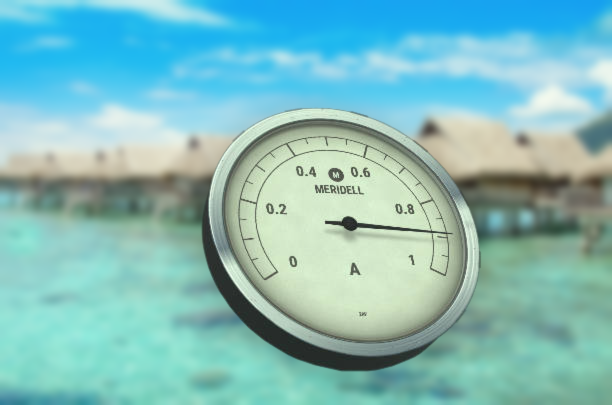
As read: 0.9; A
